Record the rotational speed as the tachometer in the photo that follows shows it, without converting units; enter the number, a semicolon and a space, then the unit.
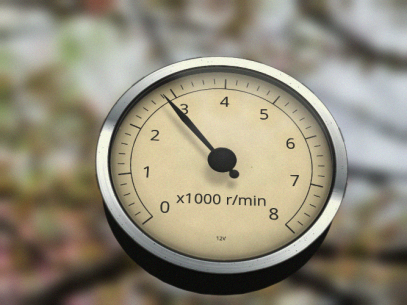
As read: 2800; rpm
